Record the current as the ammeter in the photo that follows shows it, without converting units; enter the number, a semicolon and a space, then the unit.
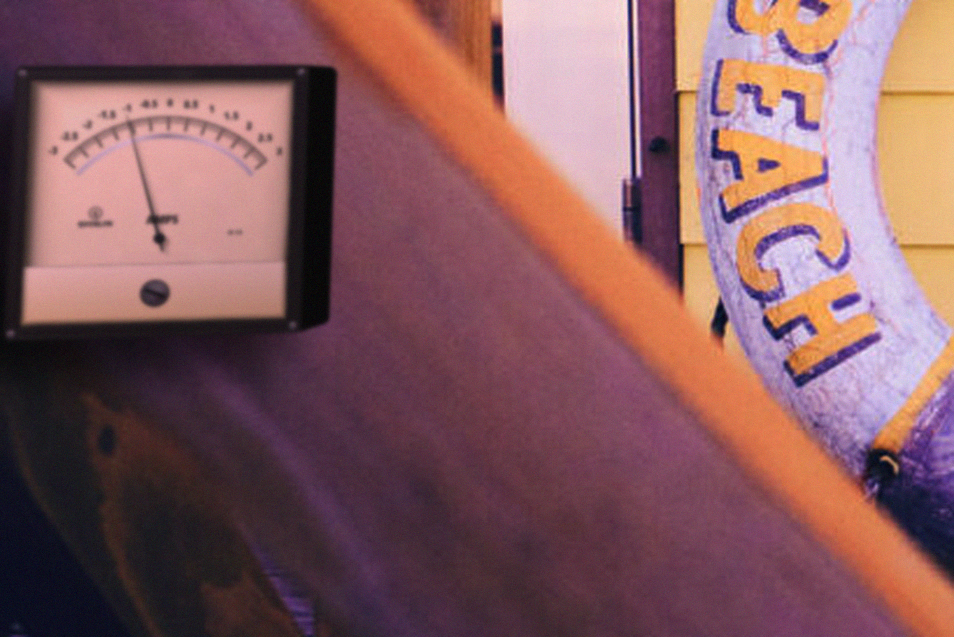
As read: -1; A
